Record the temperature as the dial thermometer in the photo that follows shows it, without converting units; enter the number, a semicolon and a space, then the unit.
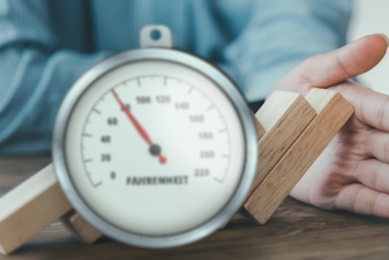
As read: 80; °F
